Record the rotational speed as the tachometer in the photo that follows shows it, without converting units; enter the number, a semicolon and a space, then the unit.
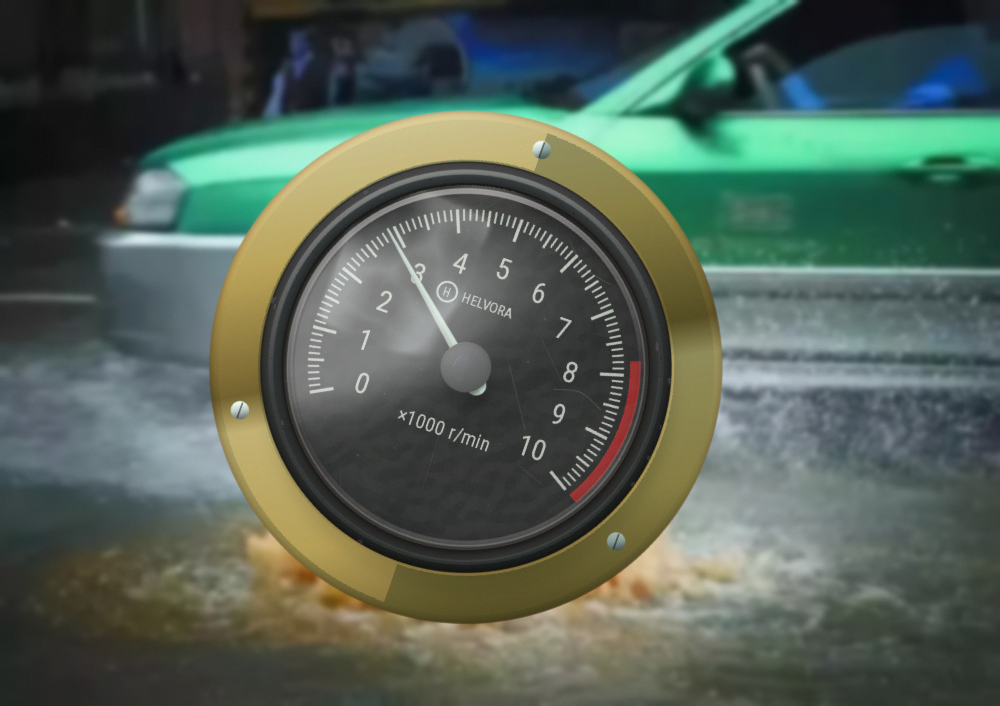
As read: 2900; rpm
